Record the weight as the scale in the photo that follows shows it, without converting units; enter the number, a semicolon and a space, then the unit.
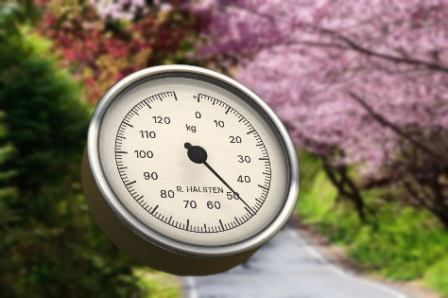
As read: 50; kg
